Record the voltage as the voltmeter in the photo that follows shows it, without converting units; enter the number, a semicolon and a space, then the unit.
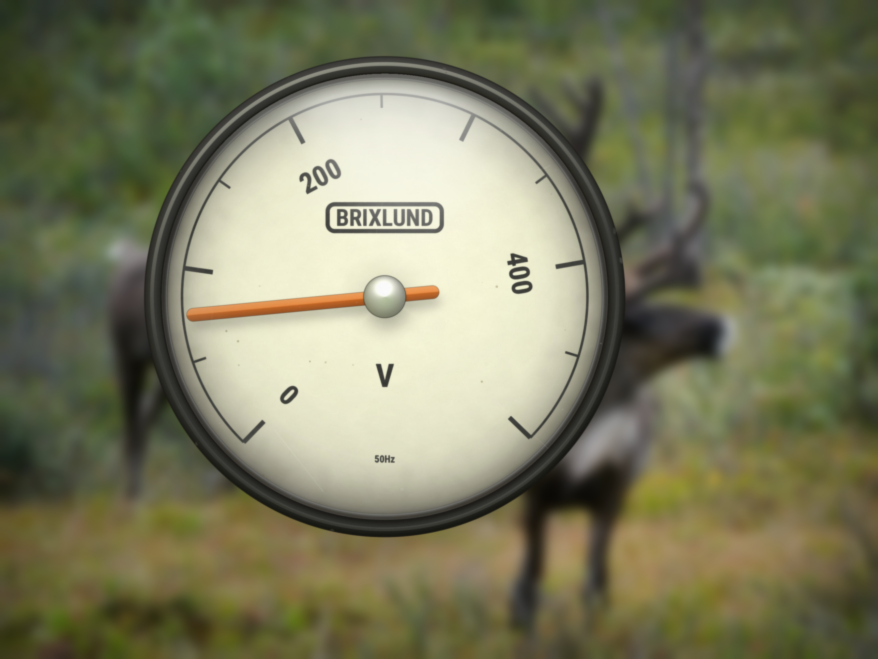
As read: 75; V
